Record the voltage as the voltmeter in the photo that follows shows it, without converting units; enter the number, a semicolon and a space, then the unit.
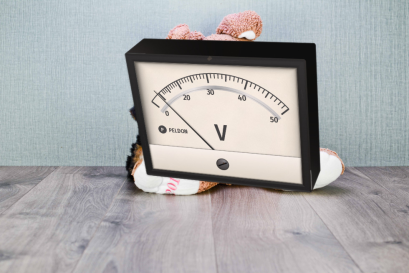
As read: 10; V
